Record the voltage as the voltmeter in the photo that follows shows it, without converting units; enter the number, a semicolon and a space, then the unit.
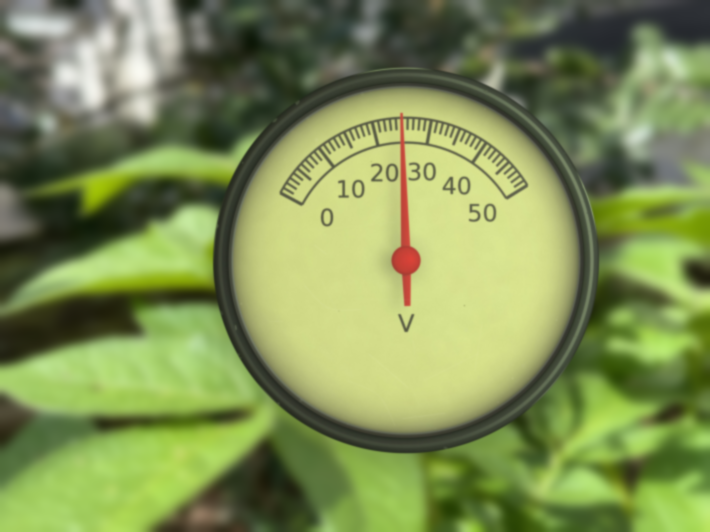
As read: 25; V
